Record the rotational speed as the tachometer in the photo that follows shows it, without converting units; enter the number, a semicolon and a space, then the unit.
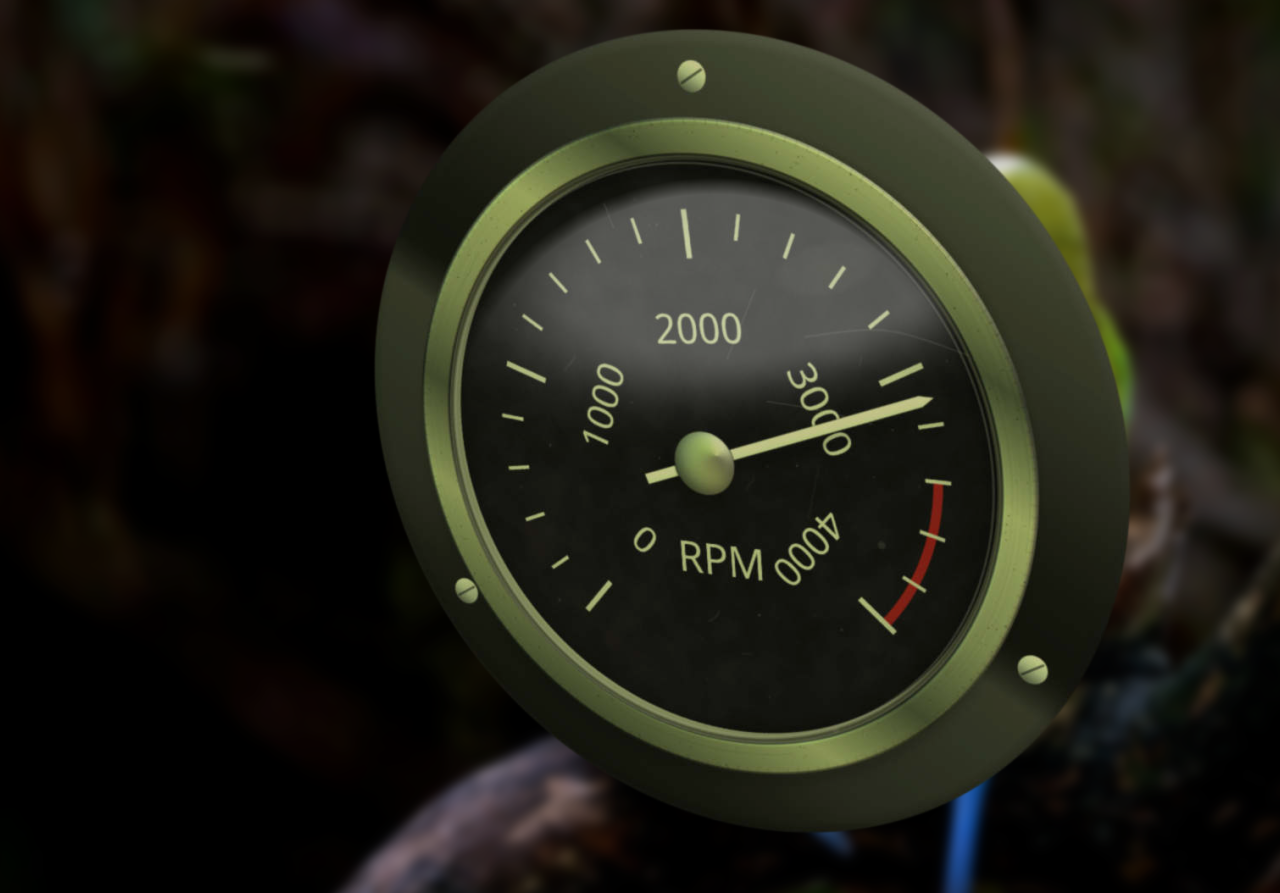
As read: 3100; rpm
